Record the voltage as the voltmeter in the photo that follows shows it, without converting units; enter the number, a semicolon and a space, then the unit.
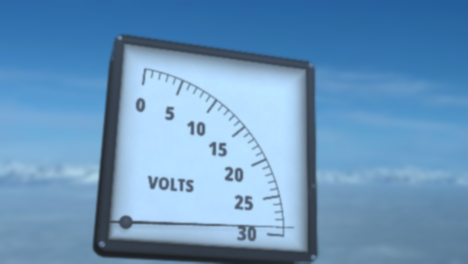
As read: 29; V
